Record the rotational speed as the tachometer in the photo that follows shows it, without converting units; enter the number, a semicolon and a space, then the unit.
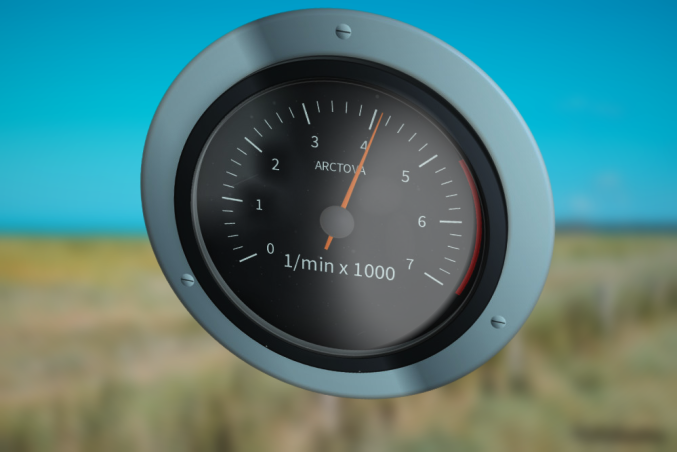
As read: 4100; rpm
